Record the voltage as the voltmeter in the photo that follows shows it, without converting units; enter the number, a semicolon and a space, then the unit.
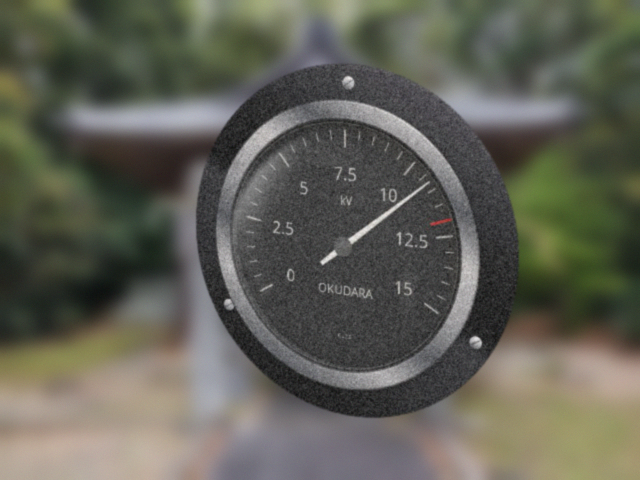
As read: 10.75; kV
